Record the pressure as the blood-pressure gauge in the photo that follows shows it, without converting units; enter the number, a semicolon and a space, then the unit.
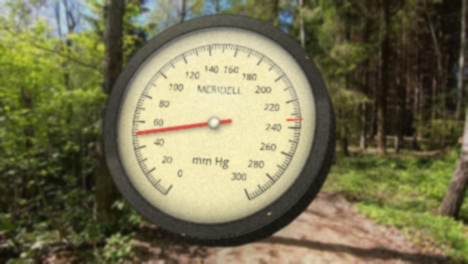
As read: 50; mmHg
